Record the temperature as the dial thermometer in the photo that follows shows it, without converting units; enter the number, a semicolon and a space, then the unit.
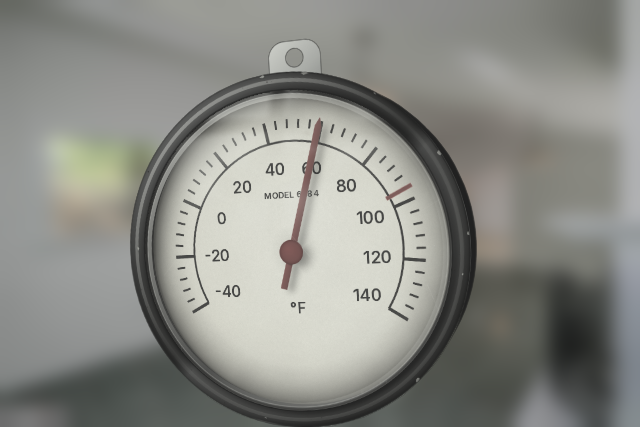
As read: 60; °F
